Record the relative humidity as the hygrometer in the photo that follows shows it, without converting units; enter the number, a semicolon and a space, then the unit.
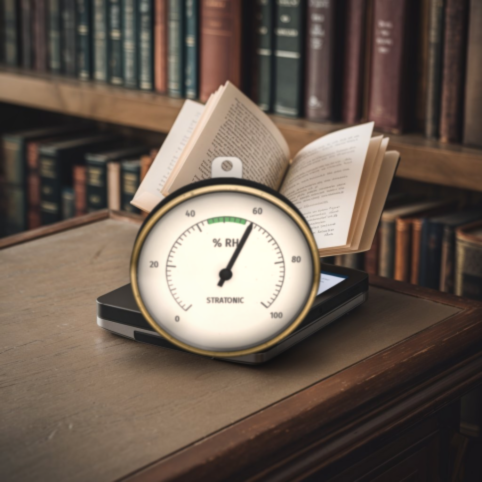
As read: 60; %
